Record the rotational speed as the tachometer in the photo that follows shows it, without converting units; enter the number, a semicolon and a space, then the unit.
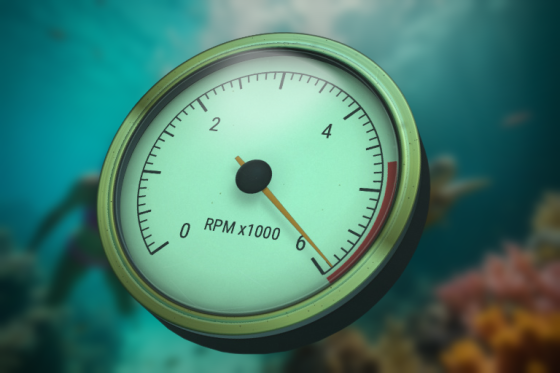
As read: 5900; rpm
